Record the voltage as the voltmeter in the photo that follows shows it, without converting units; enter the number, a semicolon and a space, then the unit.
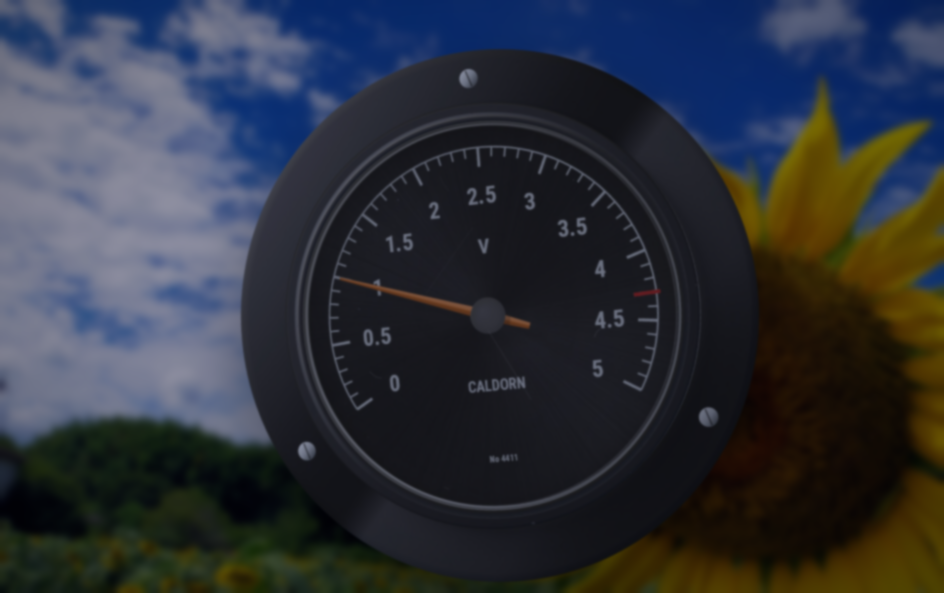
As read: 1; V
